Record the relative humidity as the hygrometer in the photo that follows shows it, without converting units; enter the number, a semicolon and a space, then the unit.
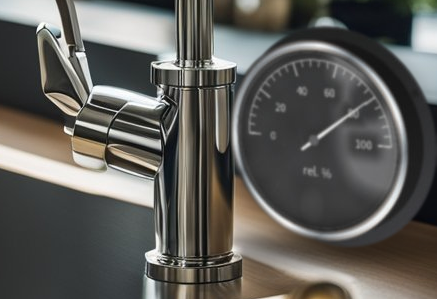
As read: 80; %
